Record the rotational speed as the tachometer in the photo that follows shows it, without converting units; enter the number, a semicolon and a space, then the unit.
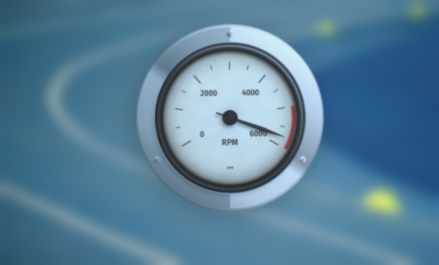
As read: 5750; rpm
